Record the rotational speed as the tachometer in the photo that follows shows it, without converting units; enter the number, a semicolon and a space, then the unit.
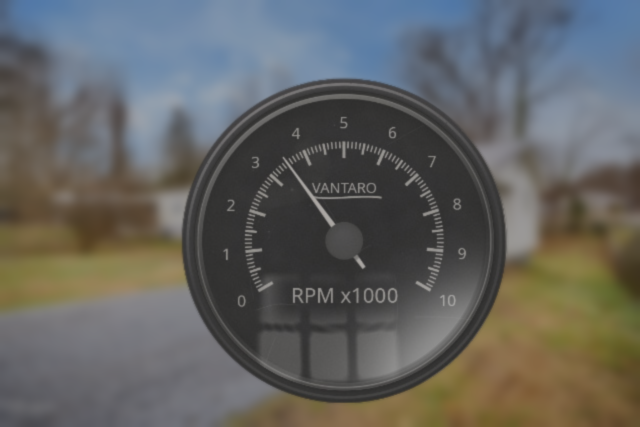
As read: 3500; rpm
